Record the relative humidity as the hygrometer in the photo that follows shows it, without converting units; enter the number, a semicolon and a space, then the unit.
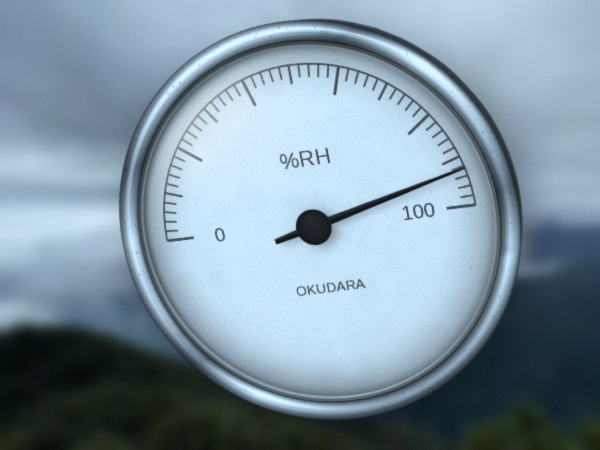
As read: 92; %
